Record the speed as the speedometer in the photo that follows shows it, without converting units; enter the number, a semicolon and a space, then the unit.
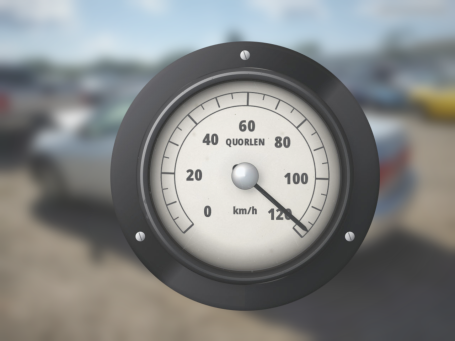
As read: 117.5; km/h
